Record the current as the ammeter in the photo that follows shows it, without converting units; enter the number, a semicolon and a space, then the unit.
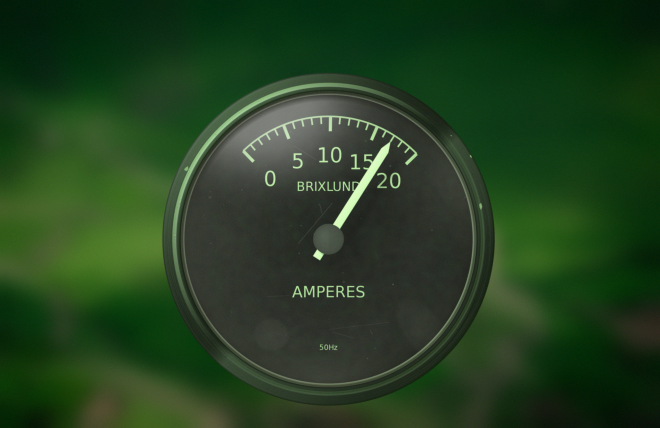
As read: 17; A
